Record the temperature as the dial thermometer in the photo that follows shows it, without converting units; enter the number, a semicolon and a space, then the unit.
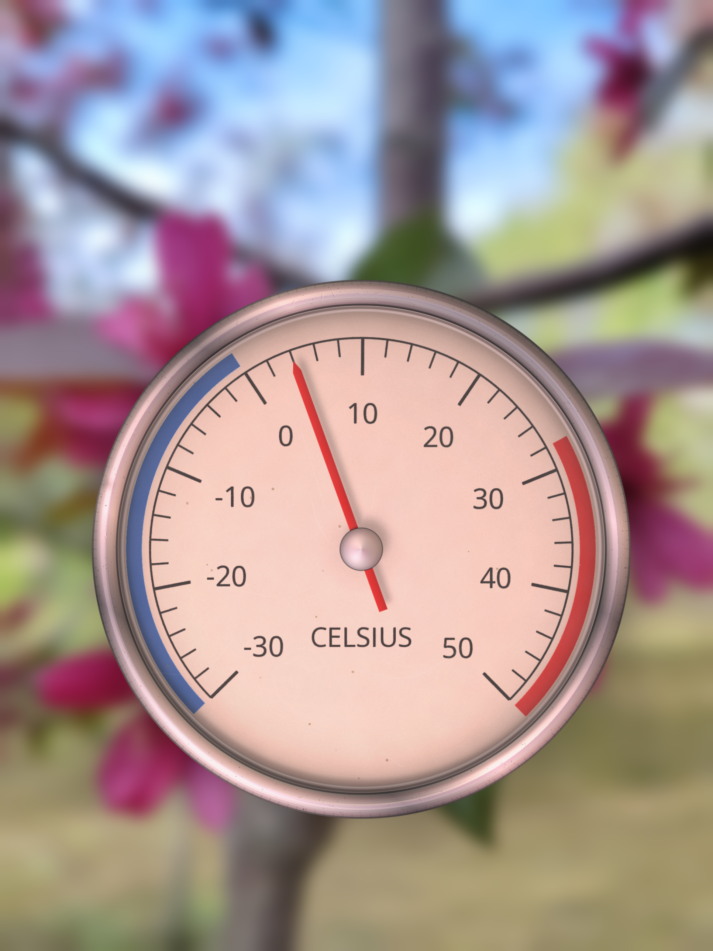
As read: 4; °C
